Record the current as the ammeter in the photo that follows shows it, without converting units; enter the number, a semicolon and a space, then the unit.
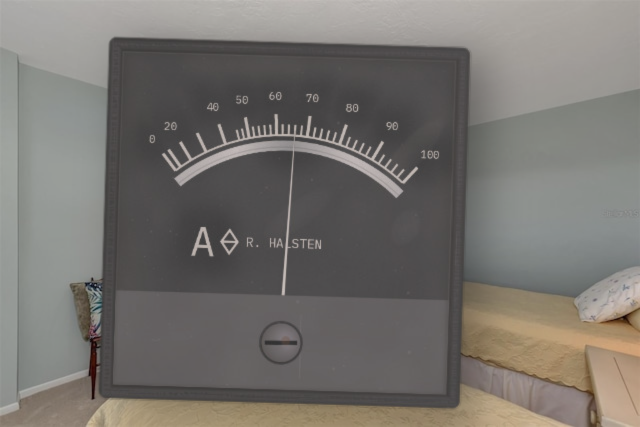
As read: 66; A
